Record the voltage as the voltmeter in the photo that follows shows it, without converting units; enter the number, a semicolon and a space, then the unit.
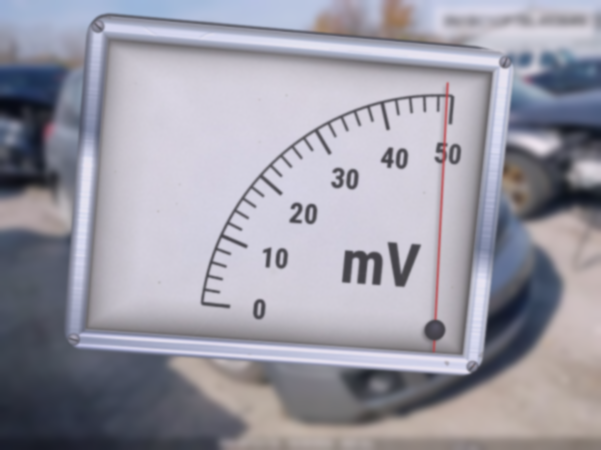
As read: 49; mV
